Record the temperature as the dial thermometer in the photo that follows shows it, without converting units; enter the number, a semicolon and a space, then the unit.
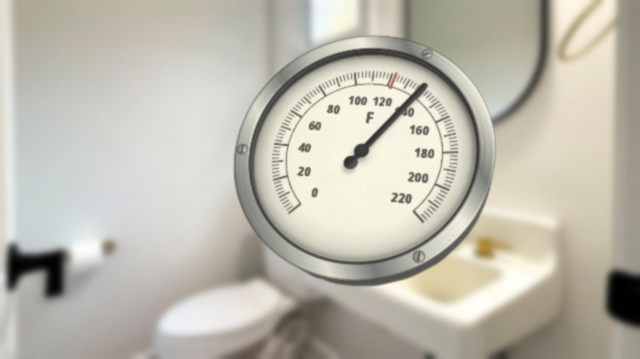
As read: 140; °F
